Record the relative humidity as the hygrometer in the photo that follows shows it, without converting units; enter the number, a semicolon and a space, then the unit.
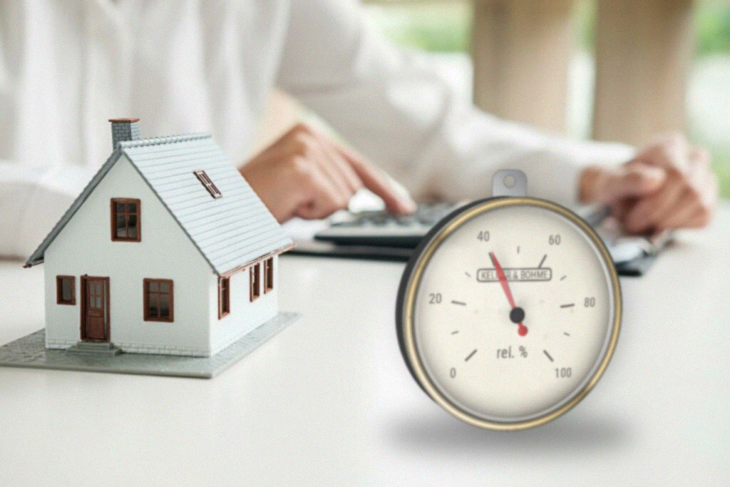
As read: 40; %
